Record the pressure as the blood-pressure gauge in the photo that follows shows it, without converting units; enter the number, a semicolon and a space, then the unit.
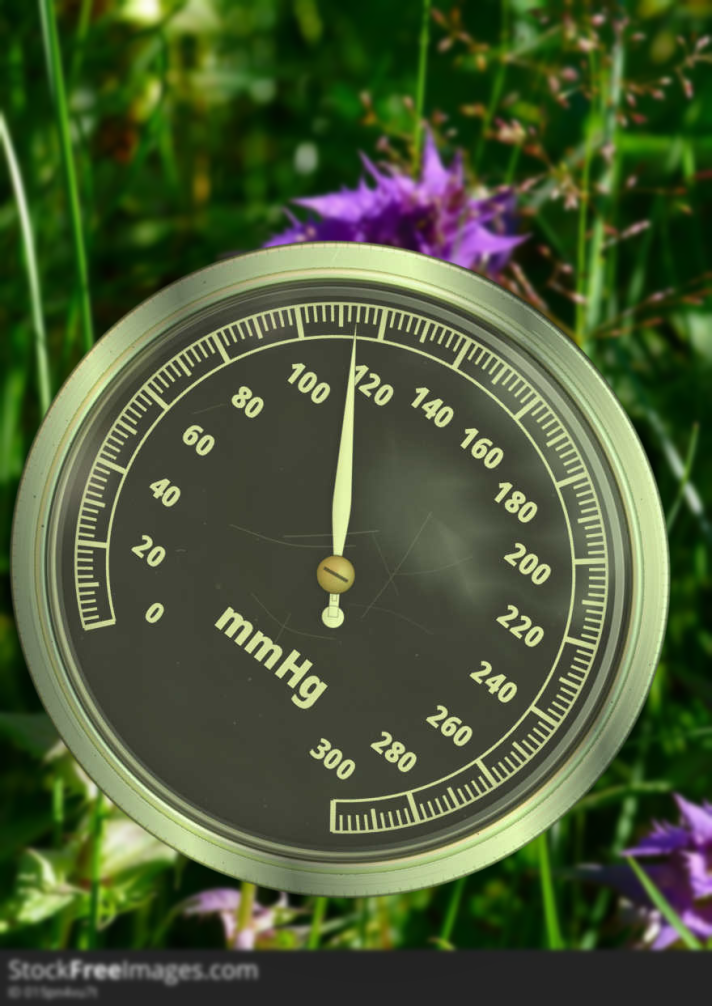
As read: 114; mmHg
